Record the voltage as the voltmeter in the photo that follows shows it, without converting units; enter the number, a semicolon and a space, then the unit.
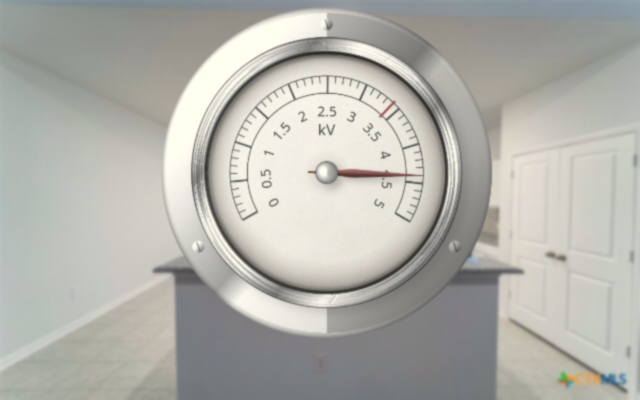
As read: 4.4; kV
